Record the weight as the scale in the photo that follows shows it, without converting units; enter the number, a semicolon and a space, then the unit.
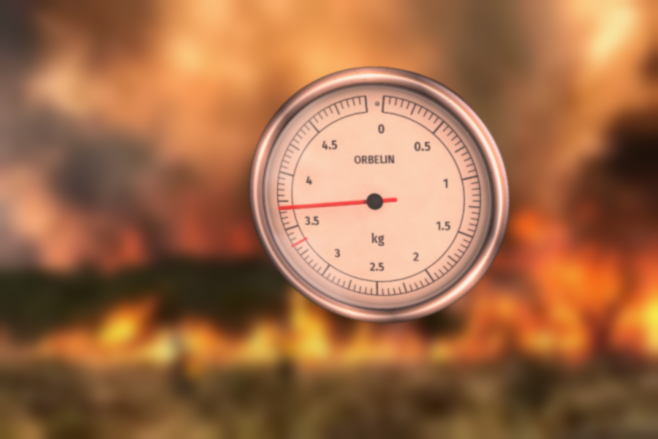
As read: 3.7; kg
